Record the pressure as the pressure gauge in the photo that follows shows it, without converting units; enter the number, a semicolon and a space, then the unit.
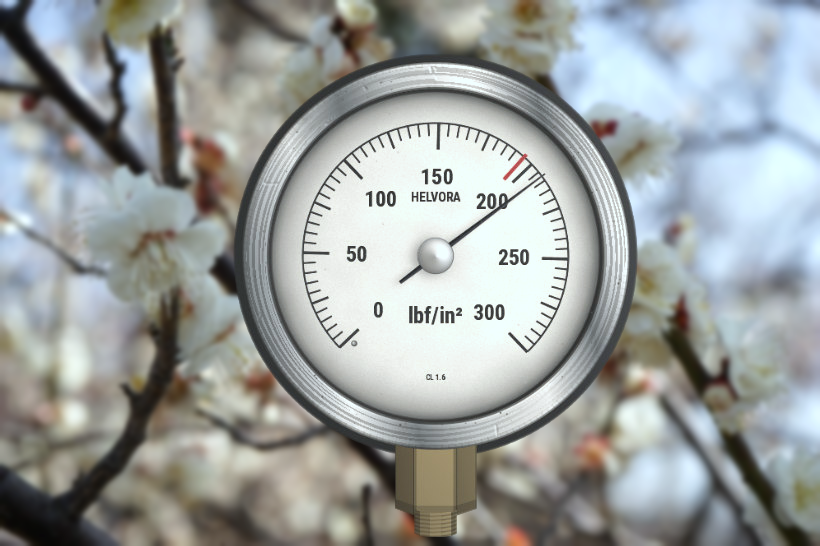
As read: 207.5; psi
